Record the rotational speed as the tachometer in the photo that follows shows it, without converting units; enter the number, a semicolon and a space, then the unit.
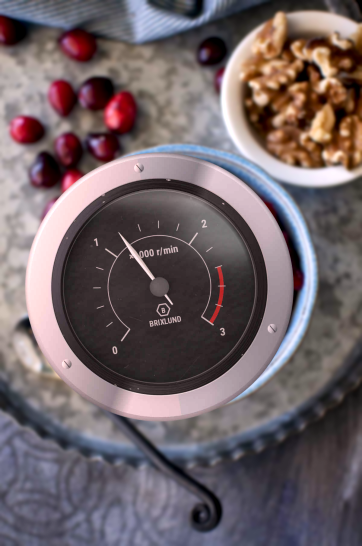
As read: 1200; rpm
